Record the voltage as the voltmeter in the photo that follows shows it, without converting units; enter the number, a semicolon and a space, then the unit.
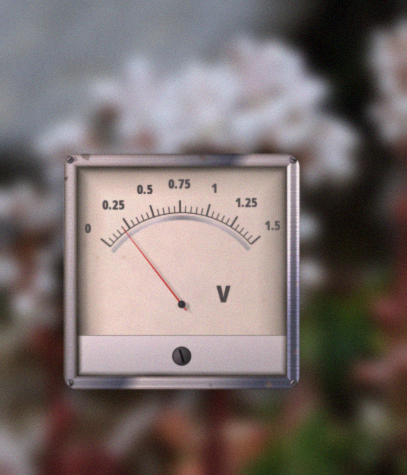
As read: 0.2; V
